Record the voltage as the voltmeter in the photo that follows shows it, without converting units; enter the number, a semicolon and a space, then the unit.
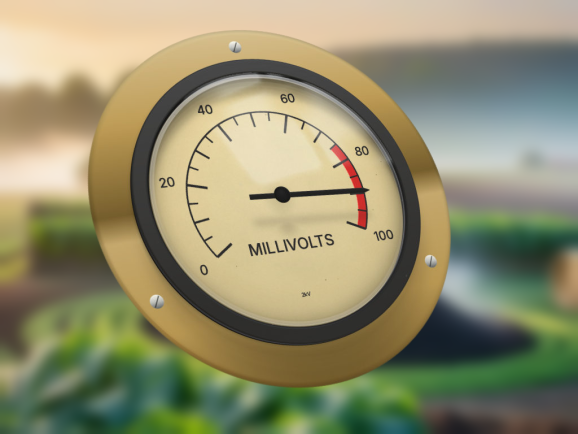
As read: 90; mV
